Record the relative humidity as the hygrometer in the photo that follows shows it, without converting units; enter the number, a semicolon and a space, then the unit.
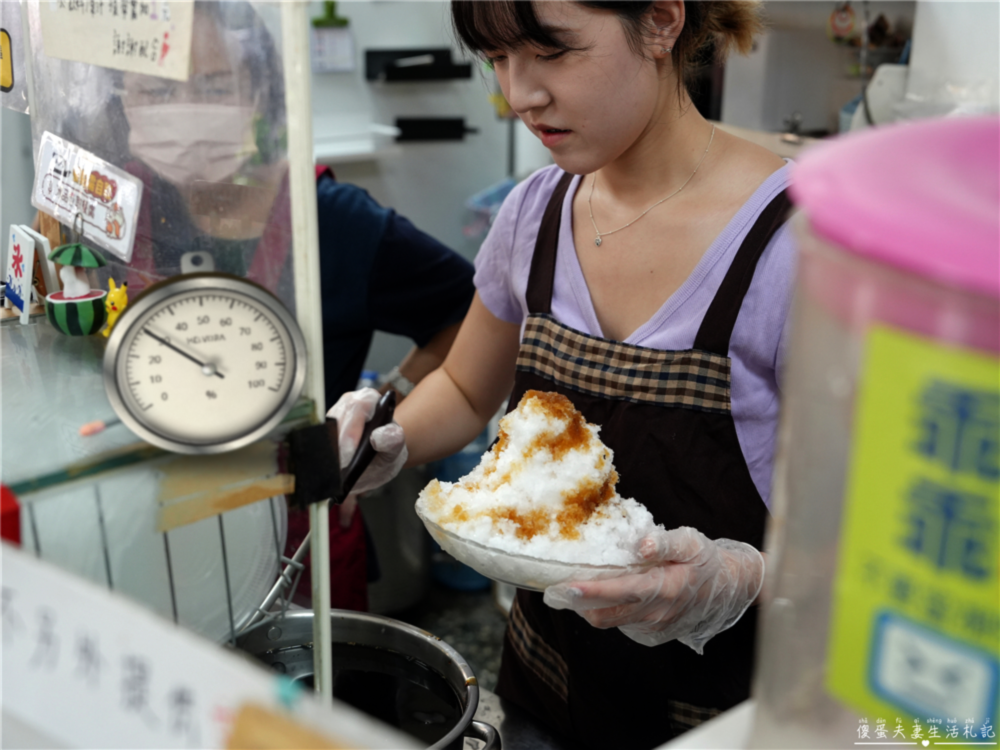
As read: 30; %
